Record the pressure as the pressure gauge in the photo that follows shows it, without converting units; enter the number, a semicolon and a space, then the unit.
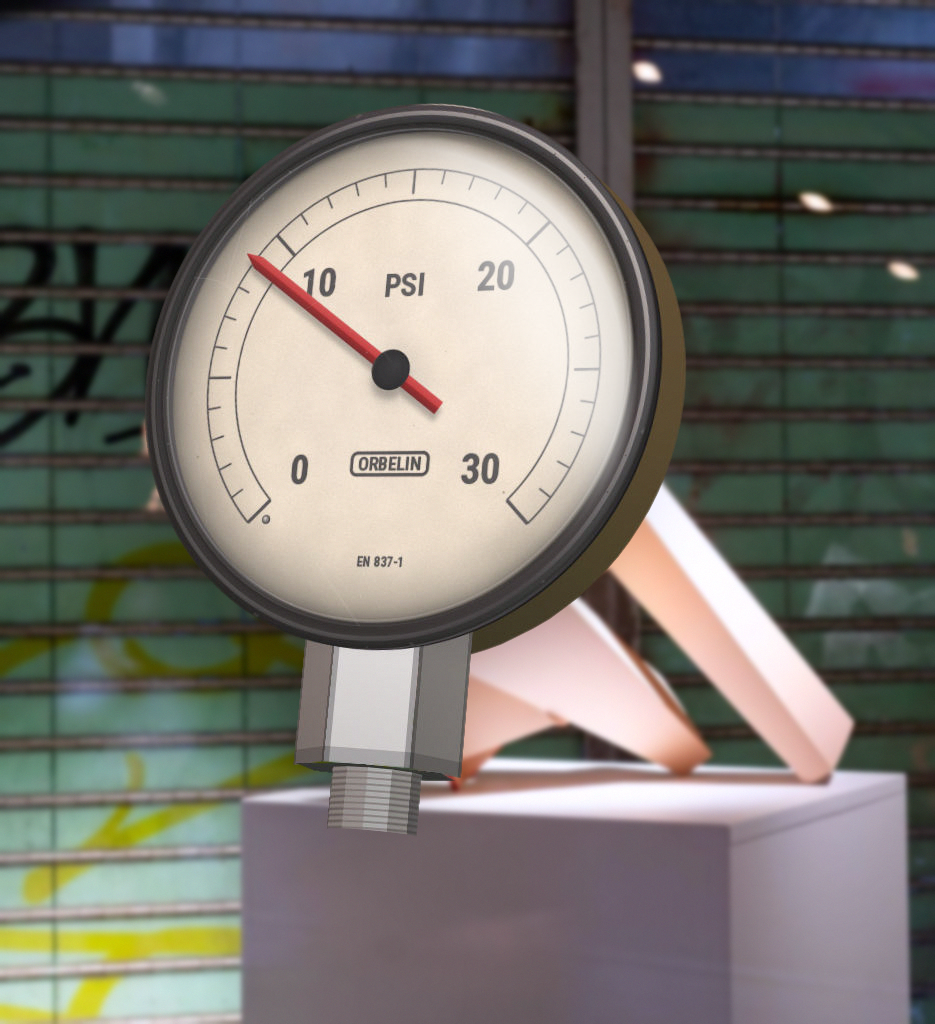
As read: 9; psi
